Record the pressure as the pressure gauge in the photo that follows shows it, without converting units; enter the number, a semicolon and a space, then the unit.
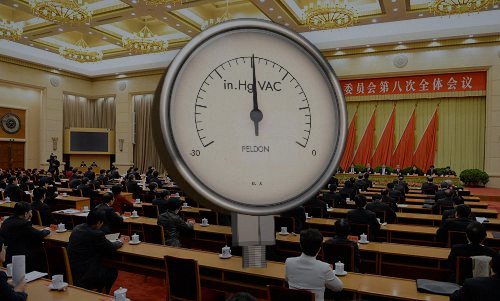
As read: -15; inHg
